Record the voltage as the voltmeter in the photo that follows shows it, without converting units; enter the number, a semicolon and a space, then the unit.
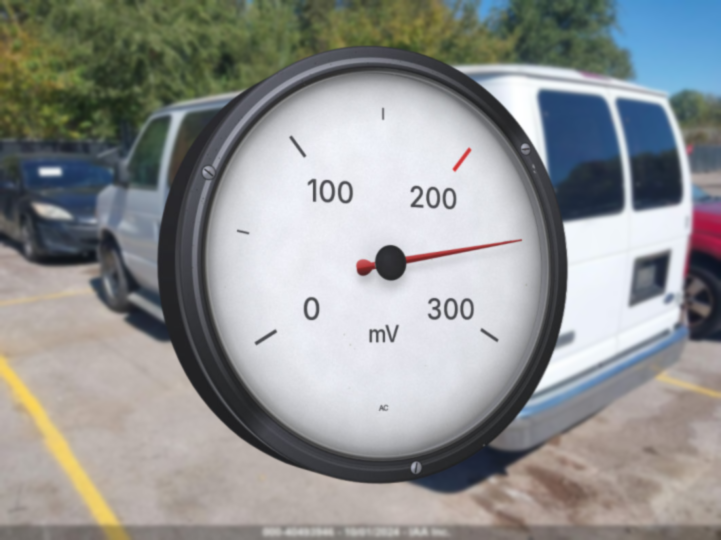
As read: 250; mV
